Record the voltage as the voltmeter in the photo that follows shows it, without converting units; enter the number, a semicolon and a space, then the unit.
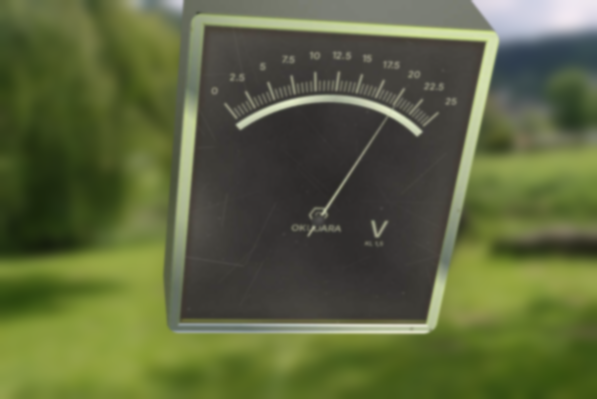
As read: 20; V
